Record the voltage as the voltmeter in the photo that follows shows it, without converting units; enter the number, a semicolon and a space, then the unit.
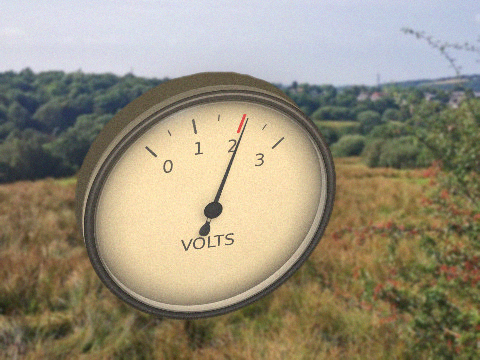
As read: 2; V
